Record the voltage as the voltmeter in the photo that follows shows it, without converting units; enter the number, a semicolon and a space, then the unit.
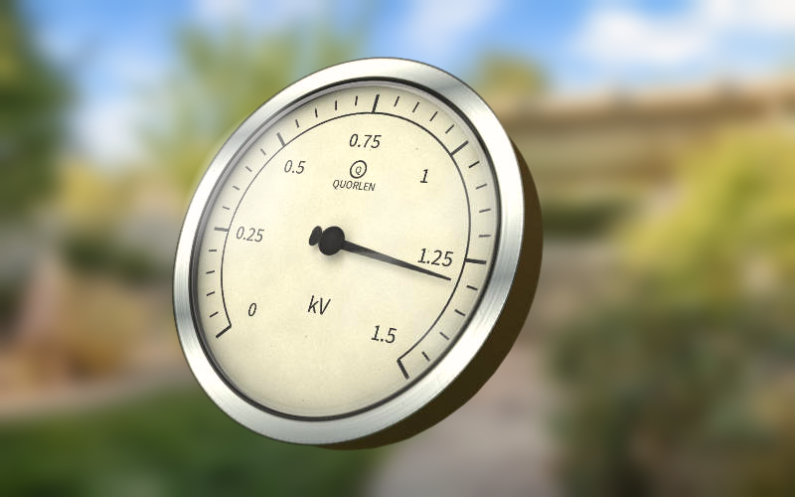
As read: 1.3; kV
